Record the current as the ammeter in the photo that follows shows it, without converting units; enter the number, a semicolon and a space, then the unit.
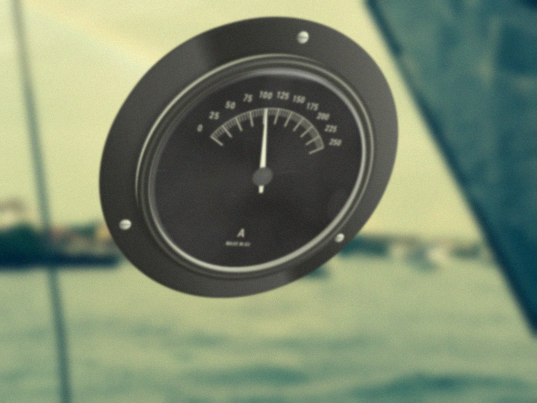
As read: 100; A
